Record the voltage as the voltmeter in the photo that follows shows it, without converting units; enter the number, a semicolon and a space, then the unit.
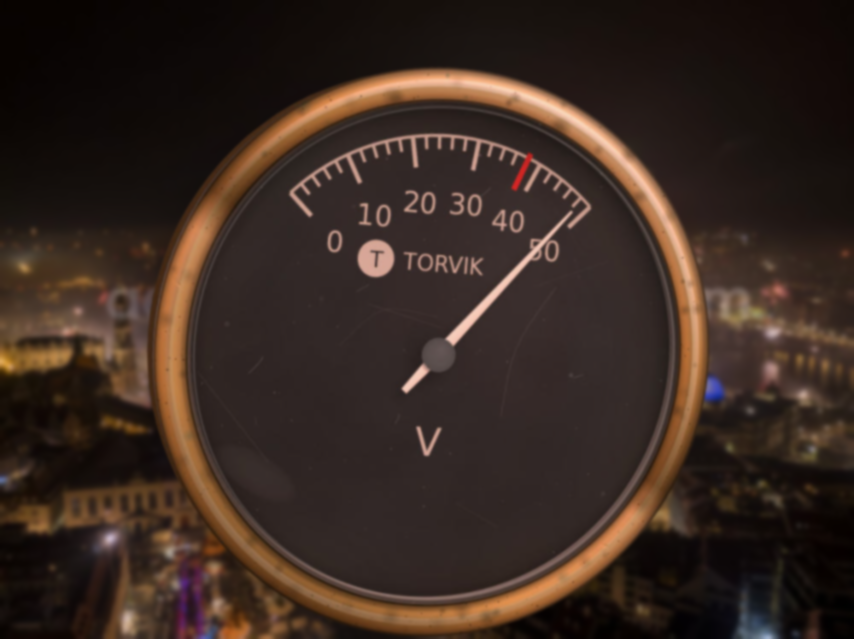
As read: 48; V
